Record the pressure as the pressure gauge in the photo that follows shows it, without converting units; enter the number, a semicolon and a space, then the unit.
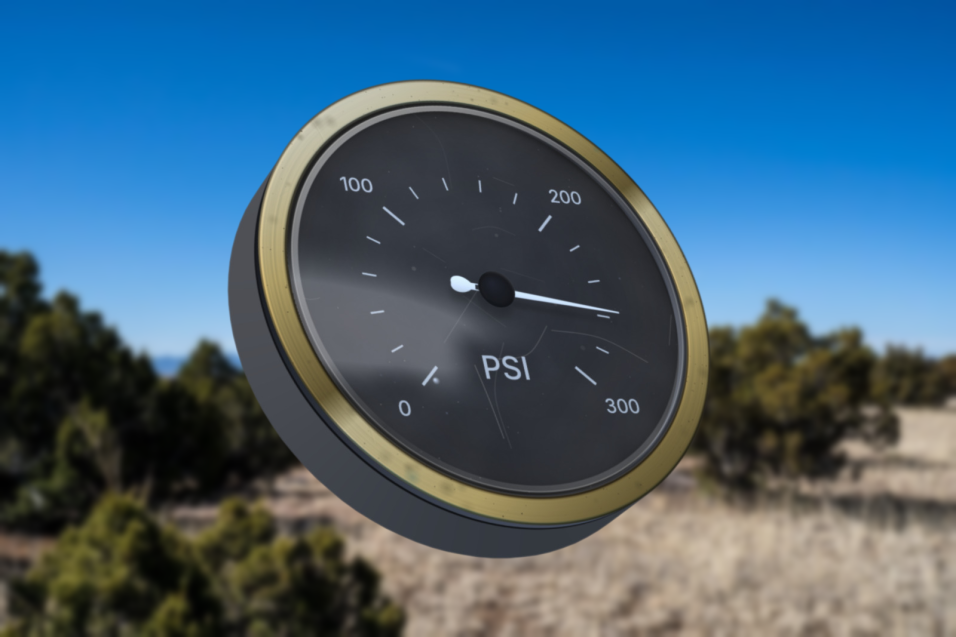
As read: 260; psi
